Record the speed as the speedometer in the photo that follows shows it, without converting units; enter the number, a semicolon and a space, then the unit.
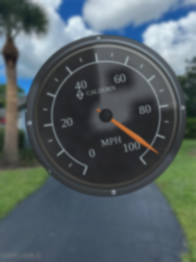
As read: 95; mph
